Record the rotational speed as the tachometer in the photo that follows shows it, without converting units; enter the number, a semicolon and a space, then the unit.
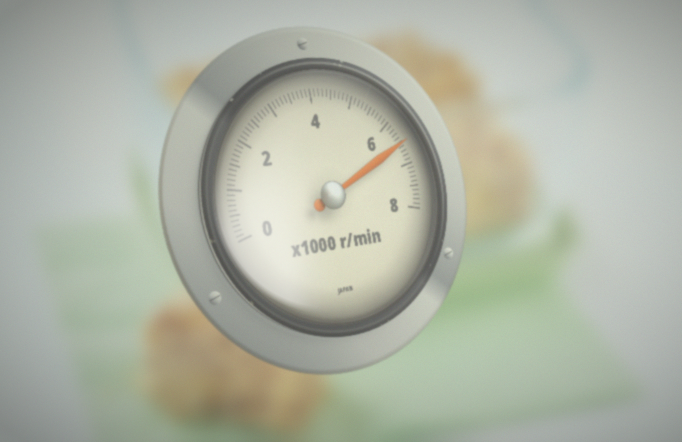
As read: 6500; rpm
